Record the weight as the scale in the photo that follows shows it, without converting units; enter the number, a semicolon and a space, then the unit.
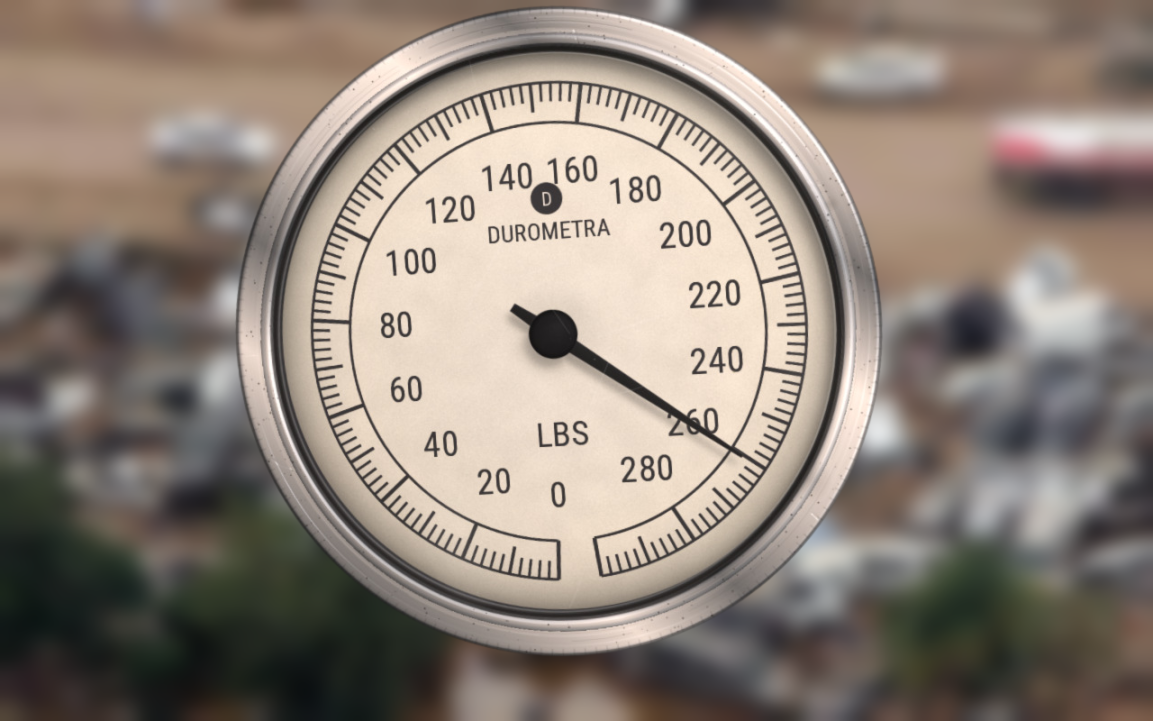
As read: 260; lb
